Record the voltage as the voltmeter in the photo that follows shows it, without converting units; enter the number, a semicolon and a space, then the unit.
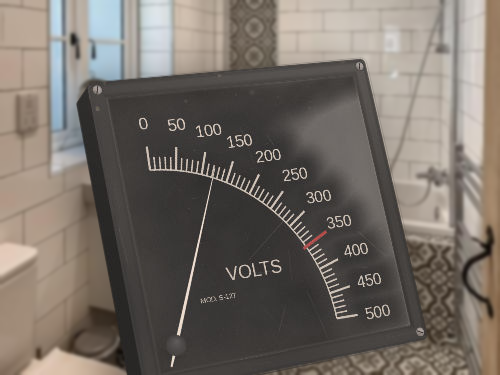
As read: 120; V
